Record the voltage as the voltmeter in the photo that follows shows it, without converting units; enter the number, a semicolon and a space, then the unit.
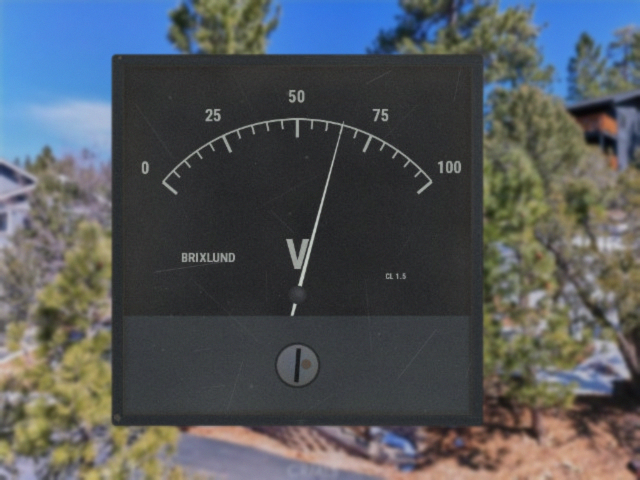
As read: 65; V
